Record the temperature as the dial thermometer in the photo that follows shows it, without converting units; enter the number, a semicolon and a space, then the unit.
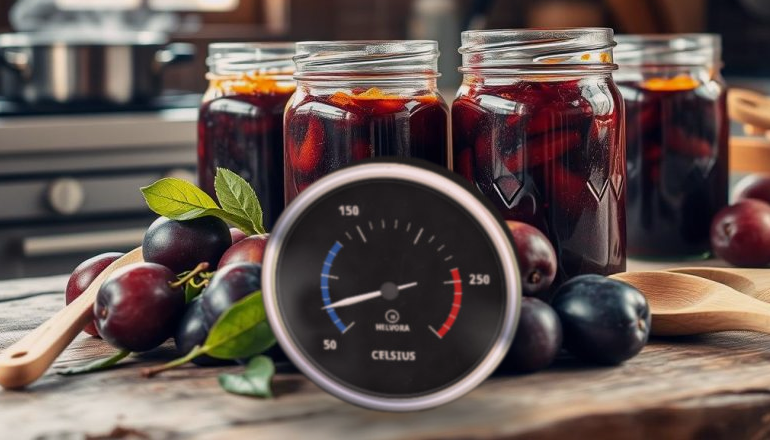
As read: 75; °C
